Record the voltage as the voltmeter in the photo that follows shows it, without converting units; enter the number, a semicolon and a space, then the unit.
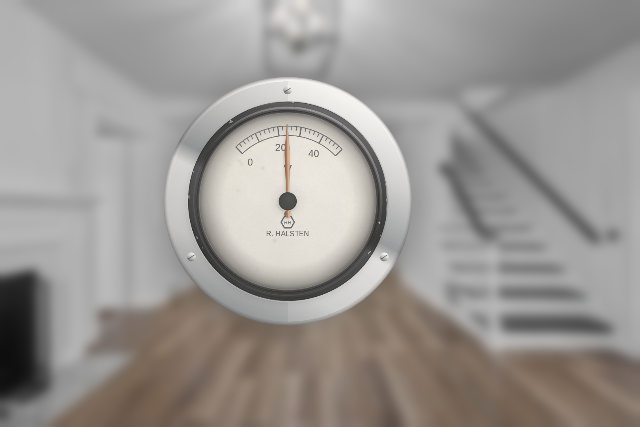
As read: 24; V
